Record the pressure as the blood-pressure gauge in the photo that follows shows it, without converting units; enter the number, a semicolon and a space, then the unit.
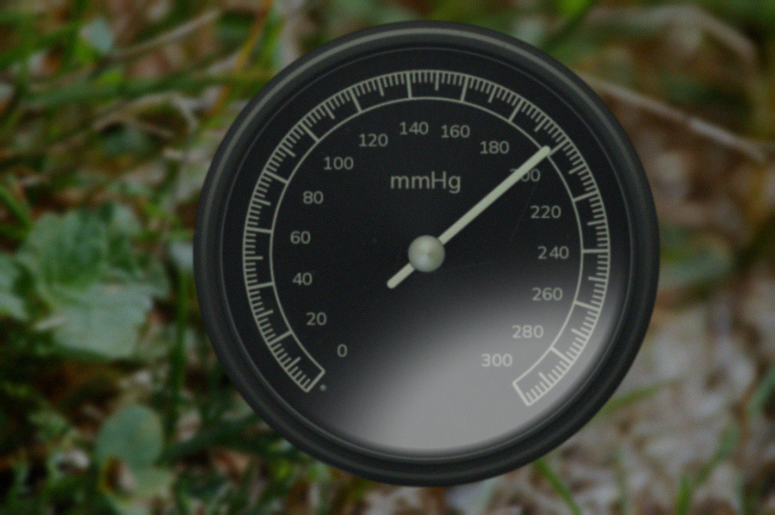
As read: 198; mmHg
